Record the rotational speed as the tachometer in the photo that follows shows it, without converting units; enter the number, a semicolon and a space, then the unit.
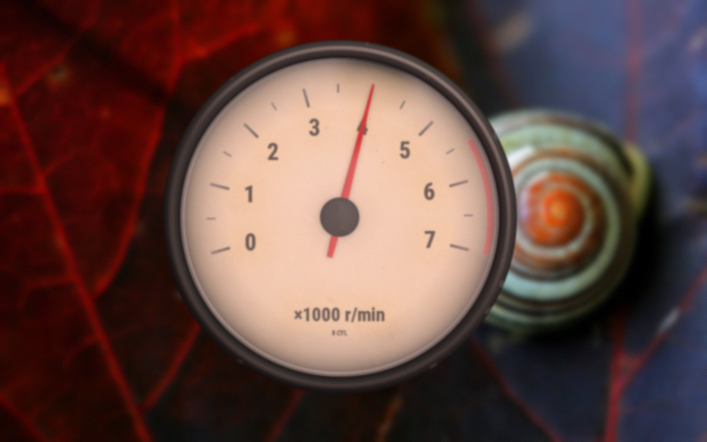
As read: 4000; rpm
